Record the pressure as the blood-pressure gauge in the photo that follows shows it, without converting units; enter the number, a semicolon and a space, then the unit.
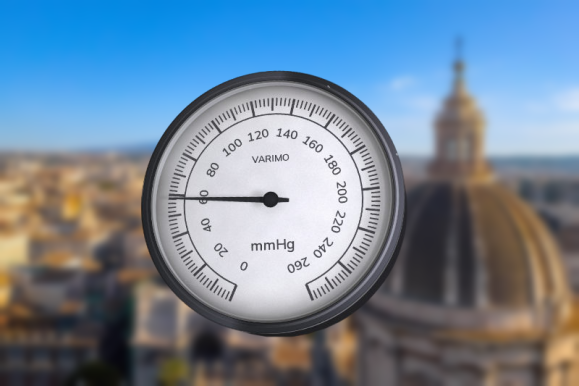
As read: 58; mmHg
